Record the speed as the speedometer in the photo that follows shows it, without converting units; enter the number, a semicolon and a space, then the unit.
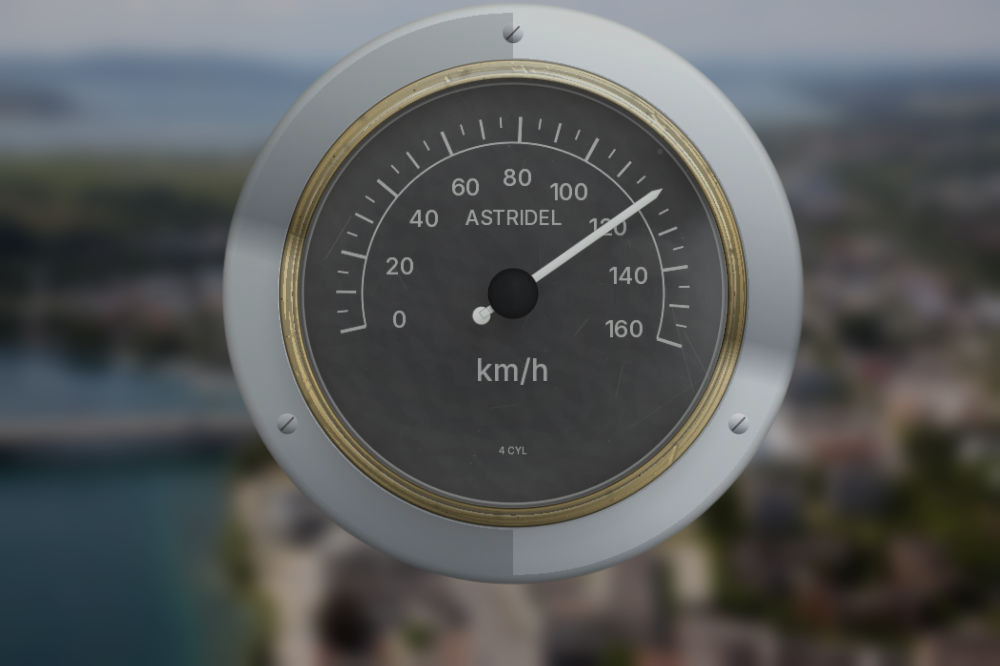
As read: 120; km/h
